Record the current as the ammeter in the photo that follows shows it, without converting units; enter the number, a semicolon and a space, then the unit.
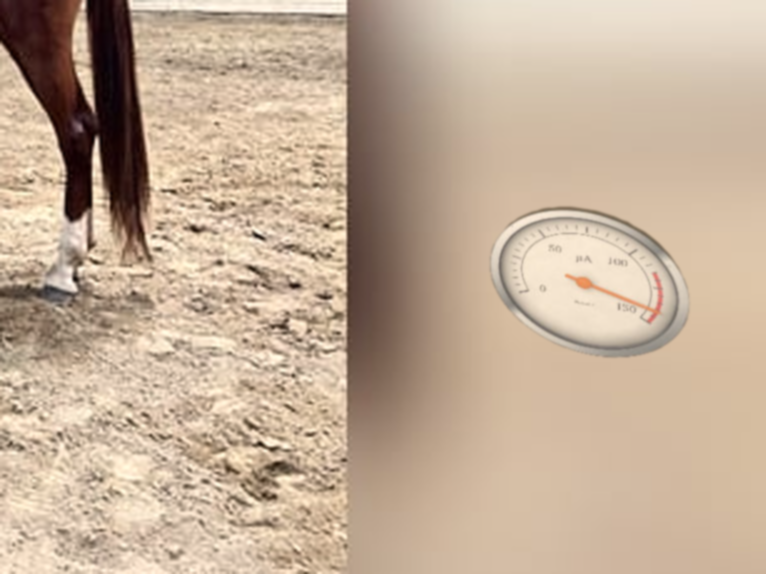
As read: 140; µA
